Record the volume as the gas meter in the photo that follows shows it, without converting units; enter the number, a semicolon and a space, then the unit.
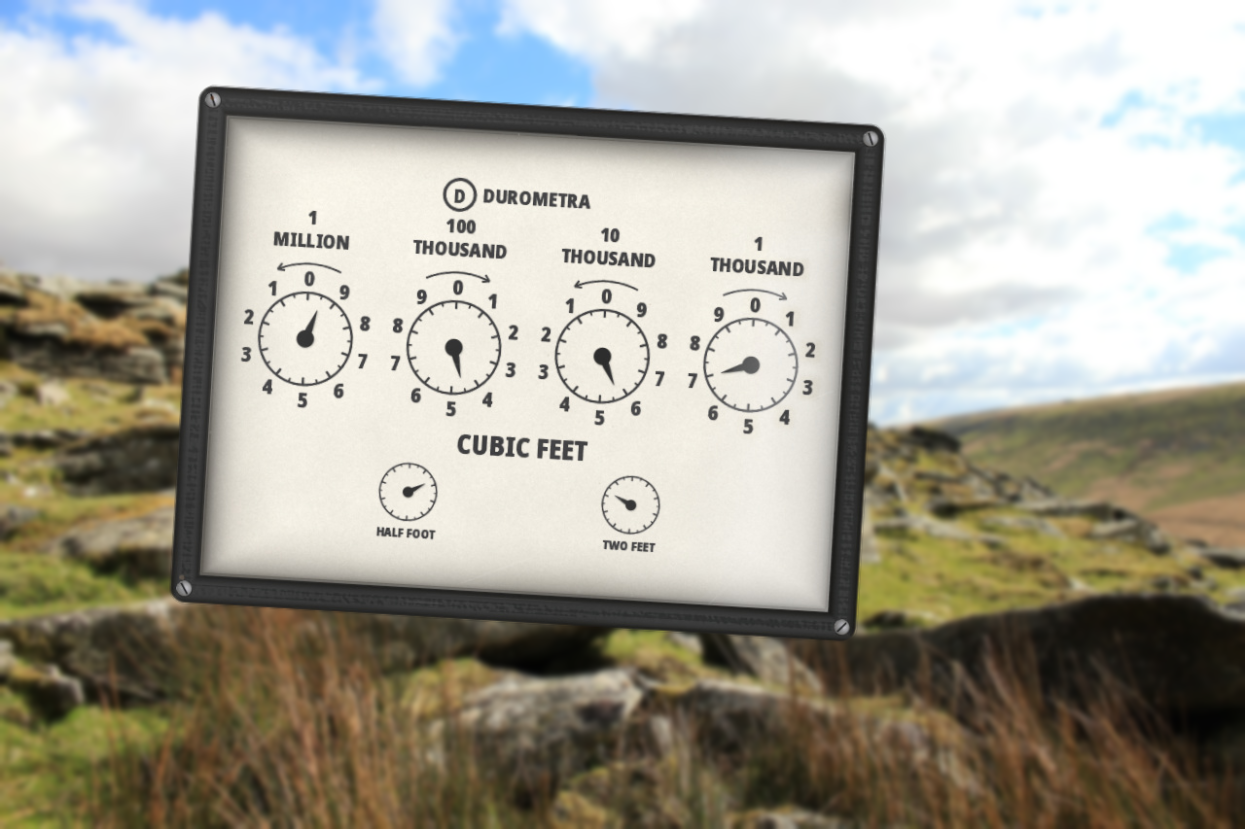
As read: 945700; ft³
